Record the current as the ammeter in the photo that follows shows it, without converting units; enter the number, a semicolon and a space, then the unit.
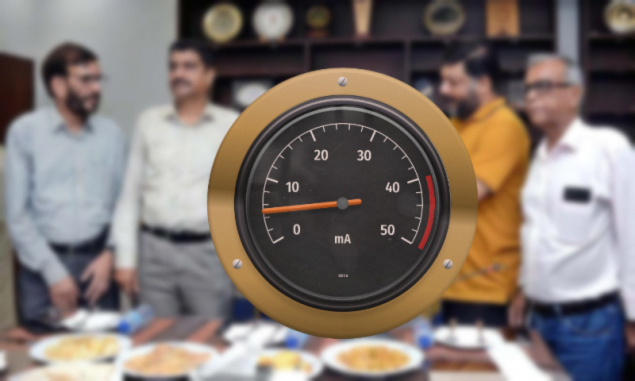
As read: 5; mA
